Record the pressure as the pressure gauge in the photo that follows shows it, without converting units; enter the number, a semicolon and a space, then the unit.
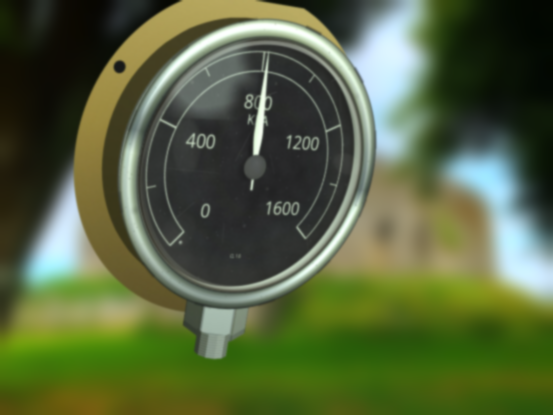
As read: 800; kPa
